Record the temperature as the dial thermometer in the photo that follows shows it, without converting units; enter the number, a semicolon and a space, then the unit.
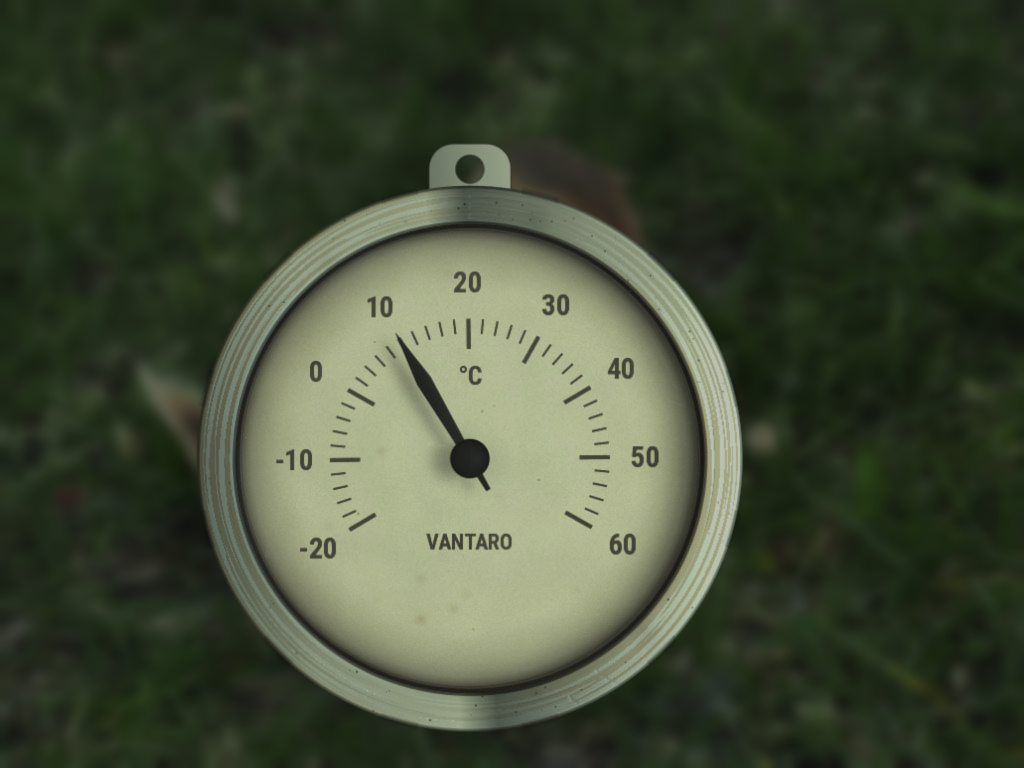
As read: 10; °C
